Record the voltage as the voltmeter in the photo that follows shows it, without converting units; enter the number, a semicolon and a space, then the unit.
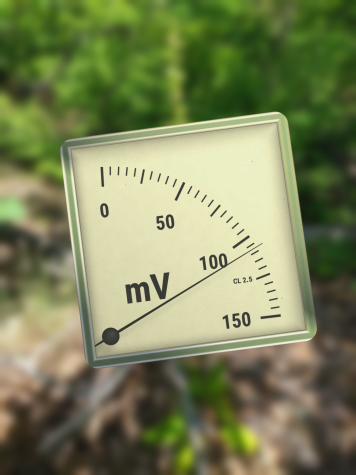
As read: 107.5; mV
